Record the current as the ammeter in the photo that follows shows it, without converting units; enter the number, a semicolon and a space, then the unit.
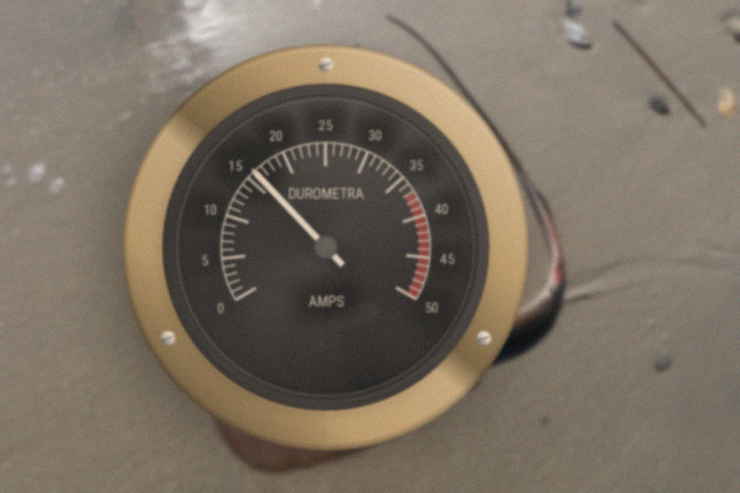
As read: 16; A
